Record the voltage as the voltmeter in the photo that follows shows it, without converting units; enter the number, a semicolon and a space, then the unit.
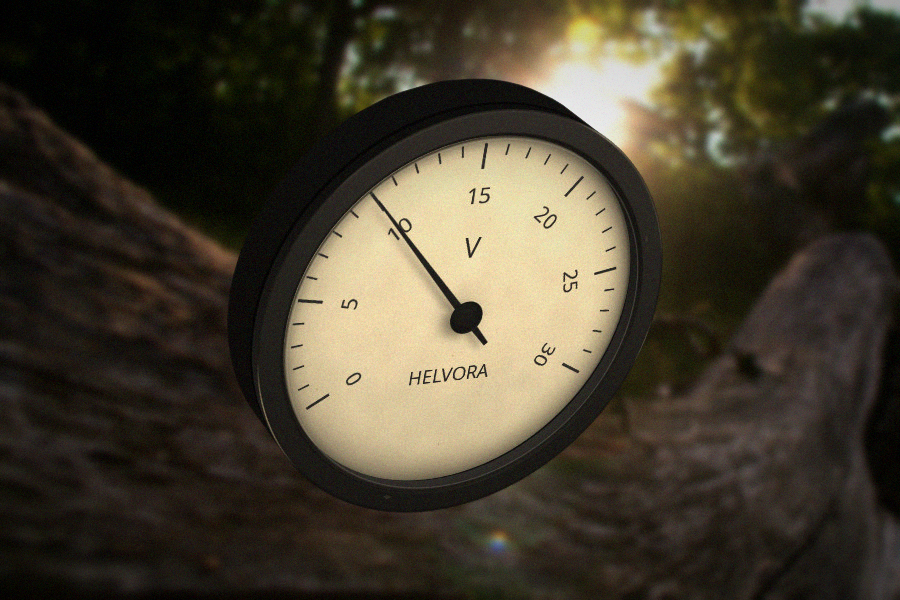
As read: 10; V
